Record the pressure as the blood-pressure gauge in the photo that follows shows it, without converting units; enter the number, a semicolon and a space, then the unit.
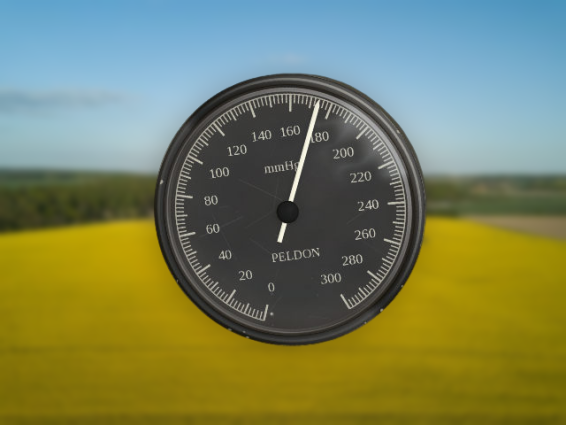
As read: 174; mmHg
